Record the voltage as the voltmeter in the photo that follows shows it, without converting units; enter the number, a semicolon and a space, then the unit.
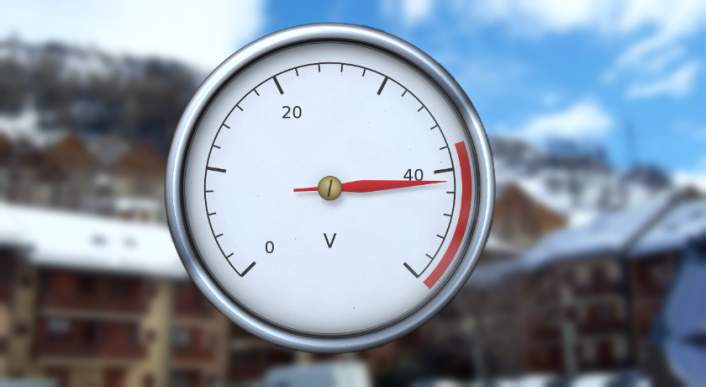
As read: 41; V
